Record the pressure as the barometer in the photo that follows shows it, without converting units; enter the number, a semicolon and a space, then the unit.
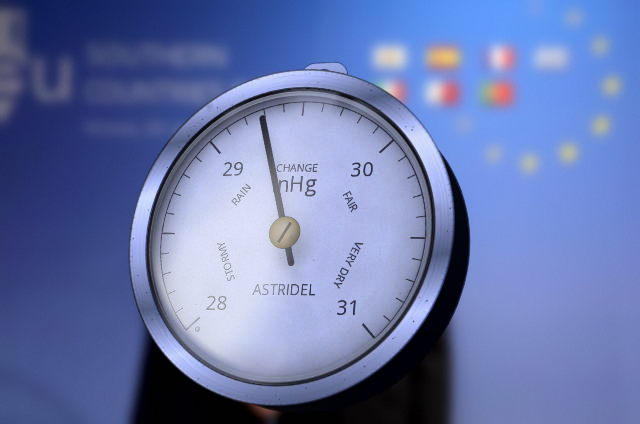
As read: 29.3; inHg
